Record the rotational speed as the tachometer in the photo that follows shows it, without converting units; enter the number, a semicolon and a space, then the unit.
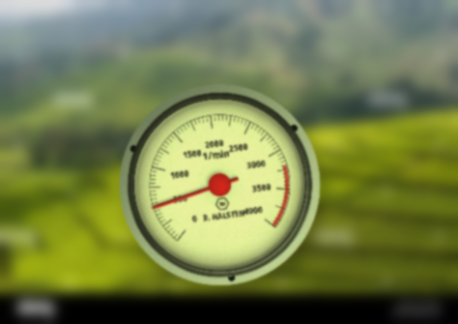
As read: 500; rpm
